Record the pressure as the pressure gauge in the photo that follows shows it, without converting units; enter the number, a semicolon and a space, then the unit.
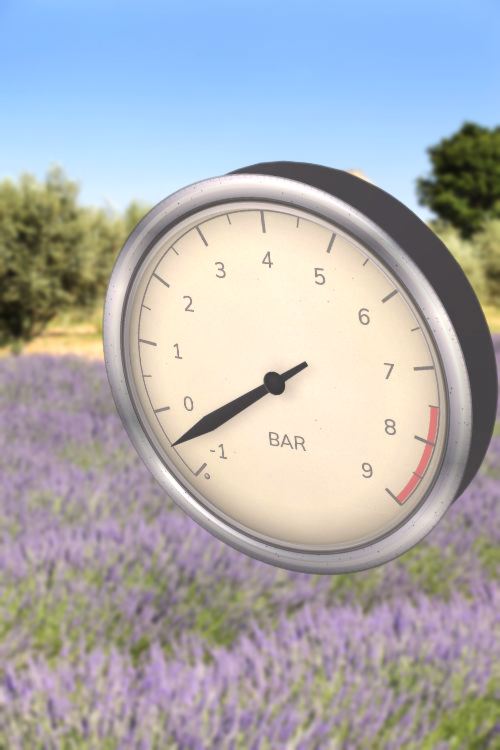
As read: -0.5; bar
